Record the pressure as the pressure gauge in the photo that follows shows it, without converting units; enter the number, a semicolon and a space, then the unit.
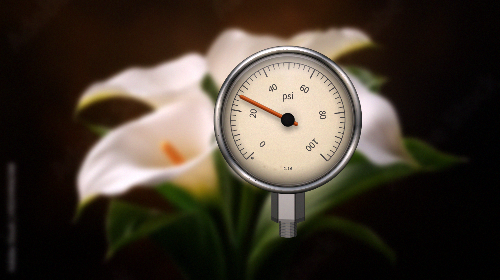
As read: 26; psi
